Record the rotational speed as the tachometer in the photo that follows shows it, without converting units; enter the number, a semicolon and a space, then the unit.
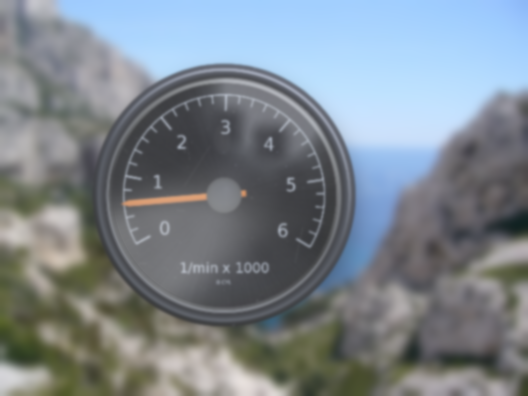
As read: 600; rpm
